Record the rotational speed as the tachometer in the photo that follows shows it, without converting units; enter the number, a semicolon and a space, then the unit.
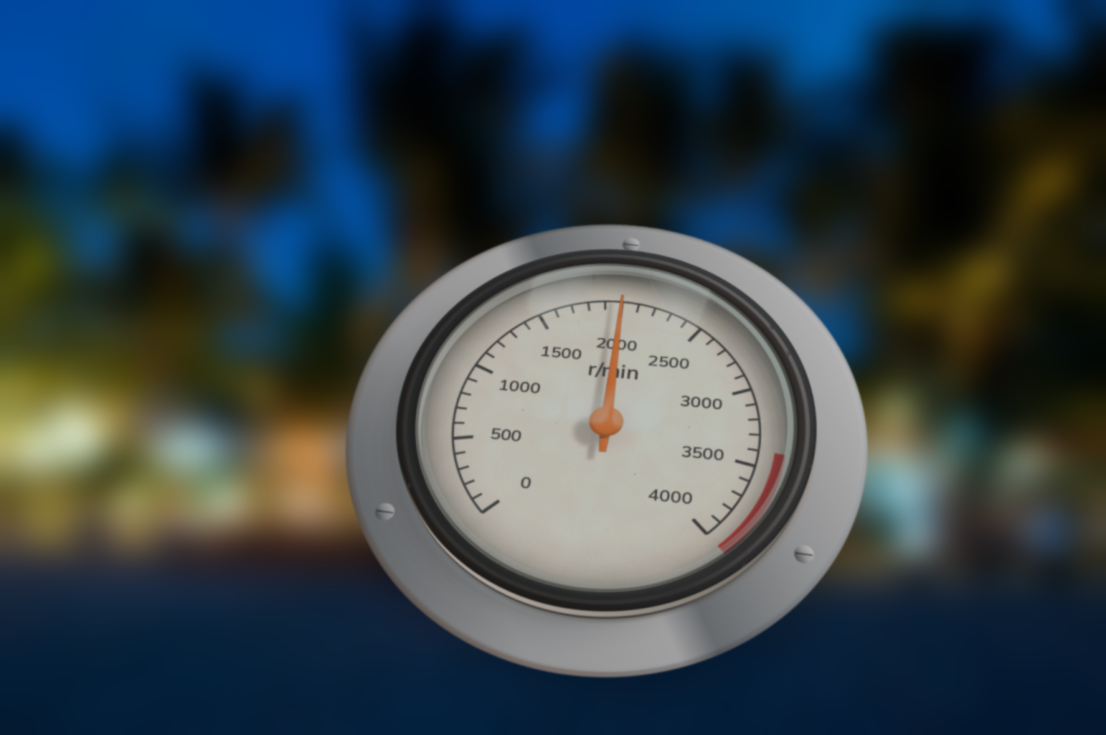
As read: 2000; rpm
